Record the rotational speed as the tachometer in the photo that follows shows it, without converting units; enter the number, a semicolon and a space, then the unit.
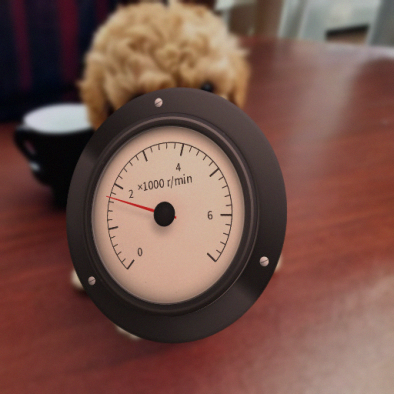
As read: 1700; rpm
